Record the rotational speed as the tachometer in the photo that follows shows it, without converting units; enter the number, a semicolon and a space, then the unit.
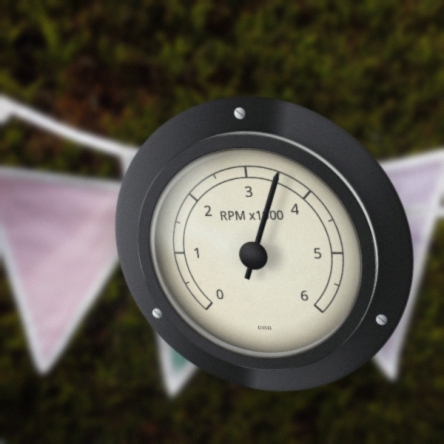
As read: 3500; rpm
